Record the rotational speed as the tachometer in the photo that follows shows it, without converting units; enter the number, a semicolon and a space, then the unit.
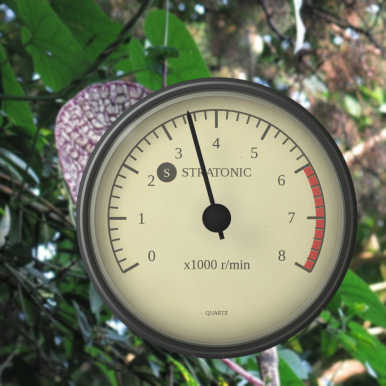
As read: 3500; rpm
